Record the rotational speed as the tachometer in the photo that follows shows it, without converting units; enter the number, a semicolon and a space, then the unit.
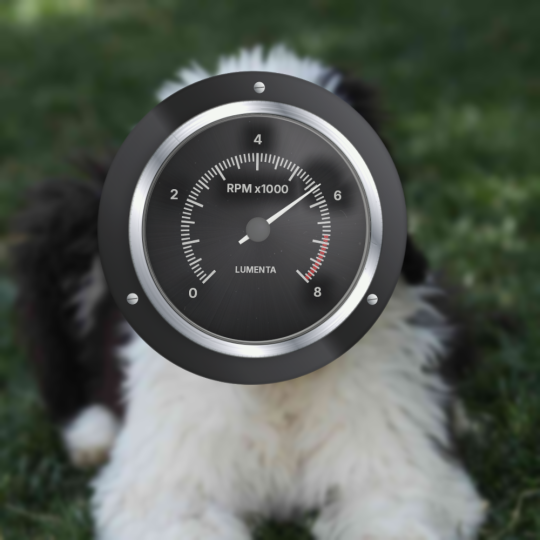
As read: 5600; rpm
